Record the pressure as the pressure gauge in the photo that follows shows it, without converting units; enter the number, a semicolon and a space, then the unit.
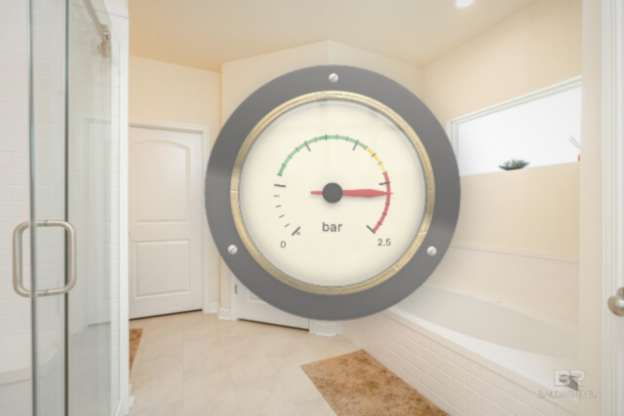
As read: 2.1; bar
